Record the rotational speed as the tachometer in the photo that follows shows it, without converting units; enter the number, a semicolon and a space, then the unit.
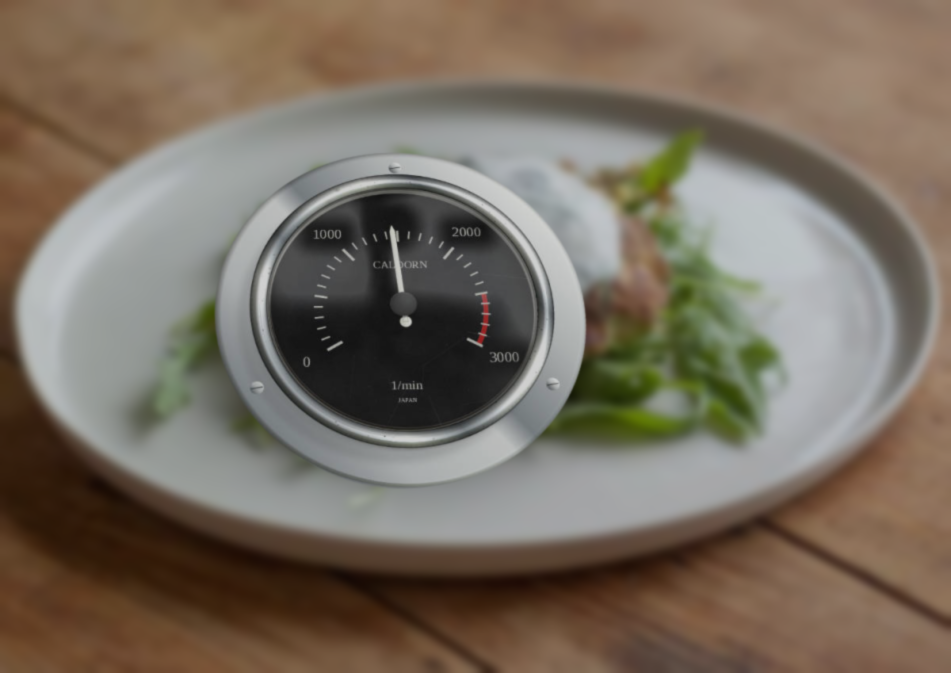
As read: 1450; rpm
